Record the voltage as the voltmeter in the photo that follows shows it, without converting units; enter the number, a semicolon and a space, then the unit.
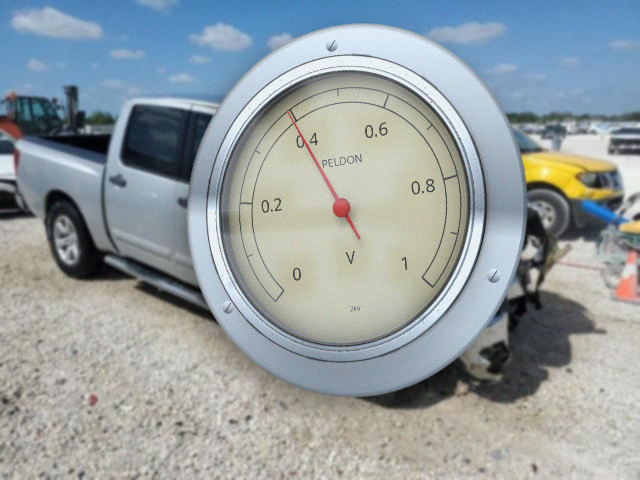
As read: 0.4; V
